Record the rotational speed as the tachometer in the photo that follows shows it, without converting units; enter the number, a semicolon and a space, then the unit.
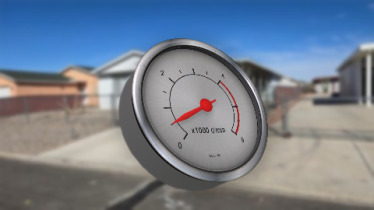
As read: 500; rpm
